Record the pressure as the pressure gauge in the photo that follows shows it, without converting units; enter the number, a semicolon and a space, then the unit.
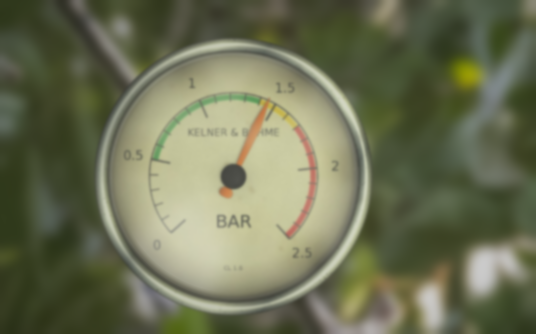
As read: 1.45; bar
